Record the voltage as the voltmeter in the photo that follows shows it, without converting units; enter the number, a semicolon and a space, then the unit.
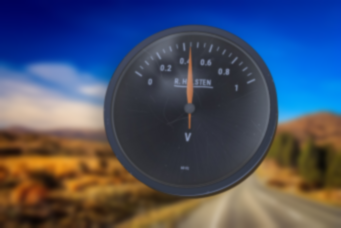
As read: 0.45; V
